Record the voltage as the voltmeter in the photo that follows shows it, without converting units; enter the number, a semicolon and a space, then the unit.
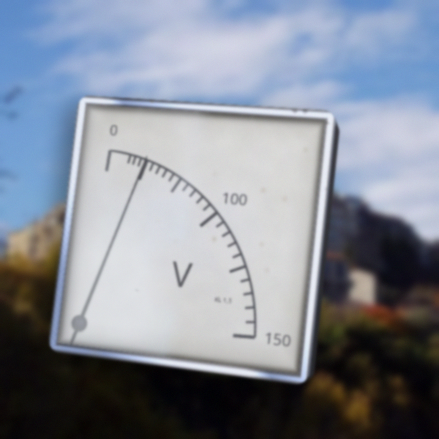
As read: 50; V
